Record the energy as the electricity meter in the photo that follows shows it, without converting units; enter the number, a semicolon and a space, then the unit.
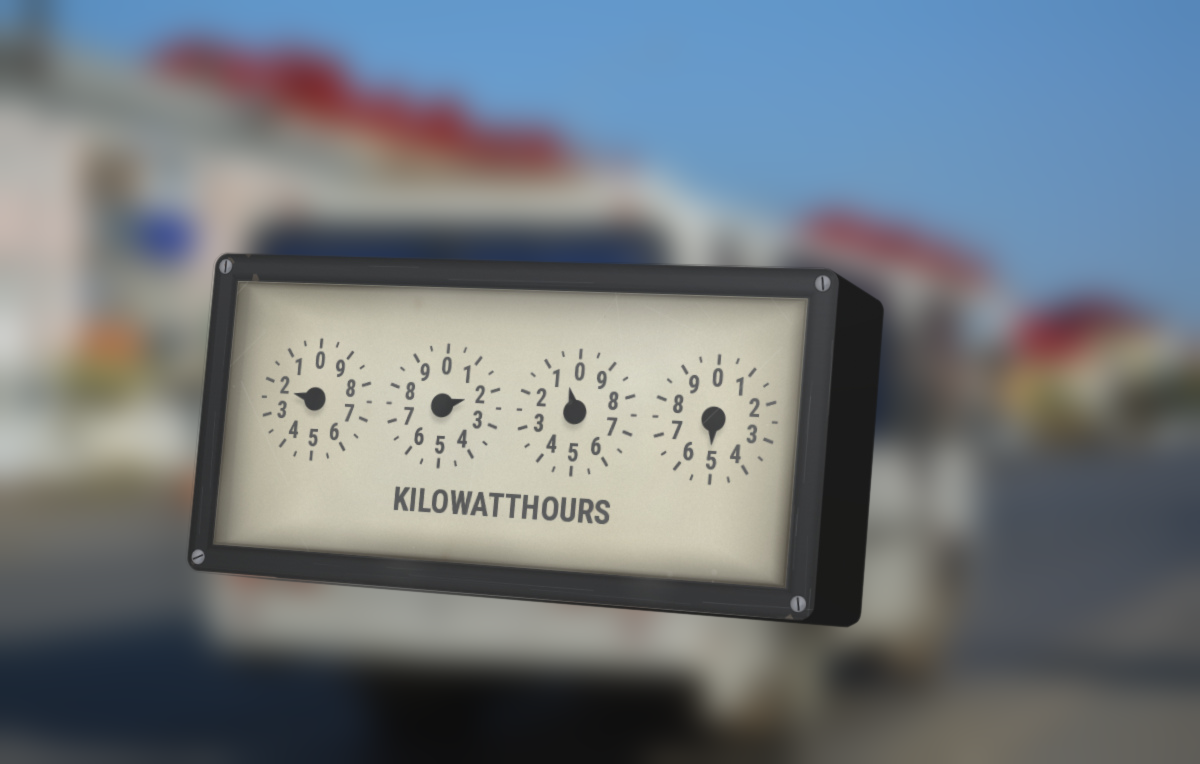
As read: 2205; kWh
